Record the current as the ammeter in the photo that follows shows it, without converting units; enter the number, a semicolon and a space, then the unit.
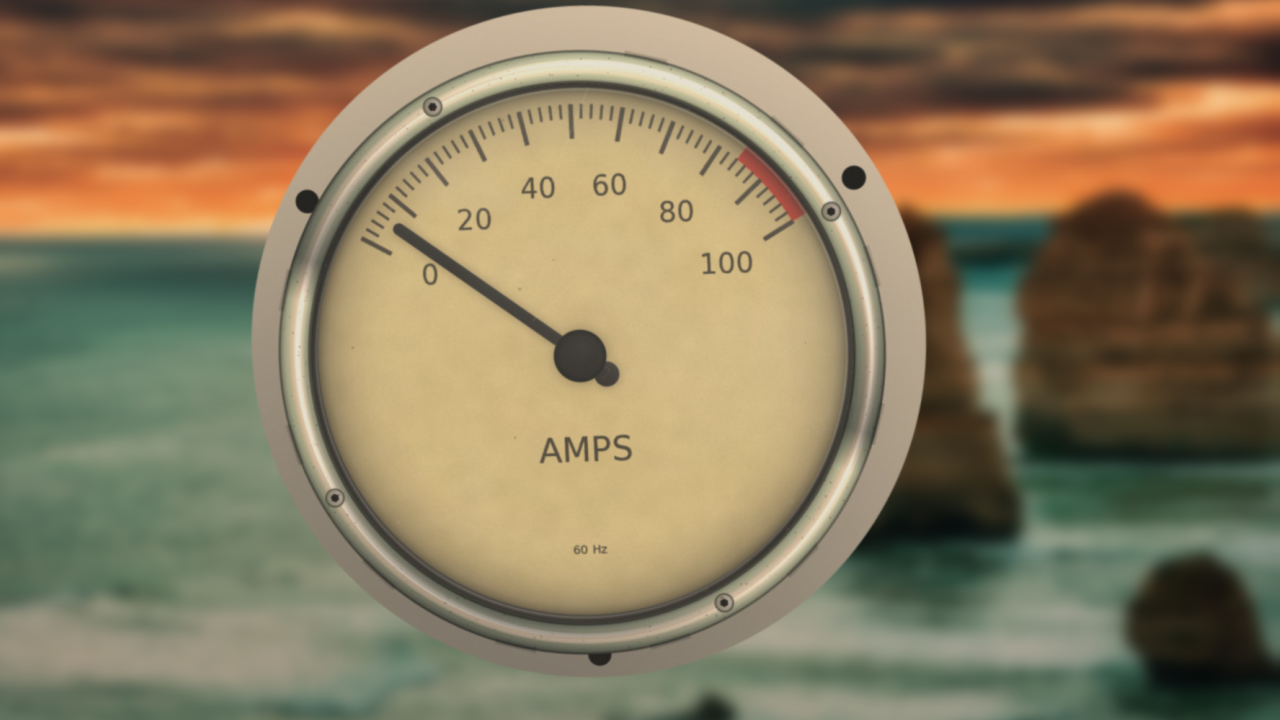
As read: 6; A
